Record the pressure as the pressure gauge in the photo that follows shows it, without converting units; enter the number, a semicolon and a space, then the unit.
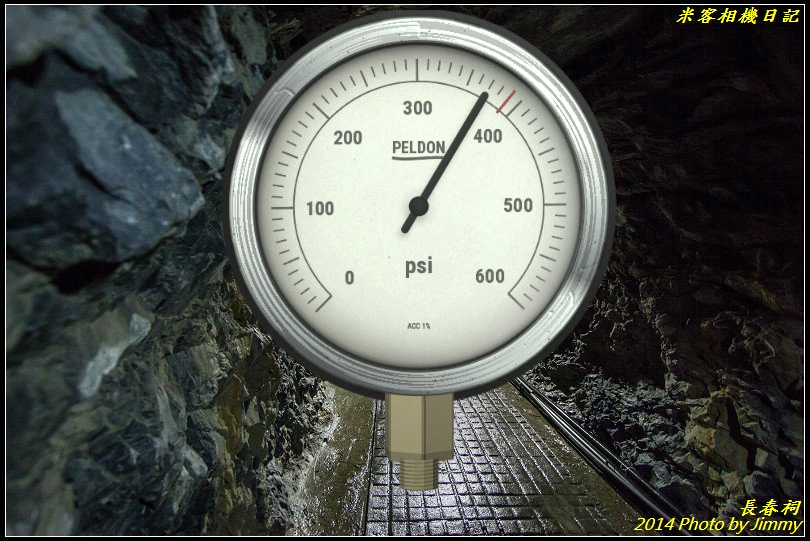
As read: 370; psi
